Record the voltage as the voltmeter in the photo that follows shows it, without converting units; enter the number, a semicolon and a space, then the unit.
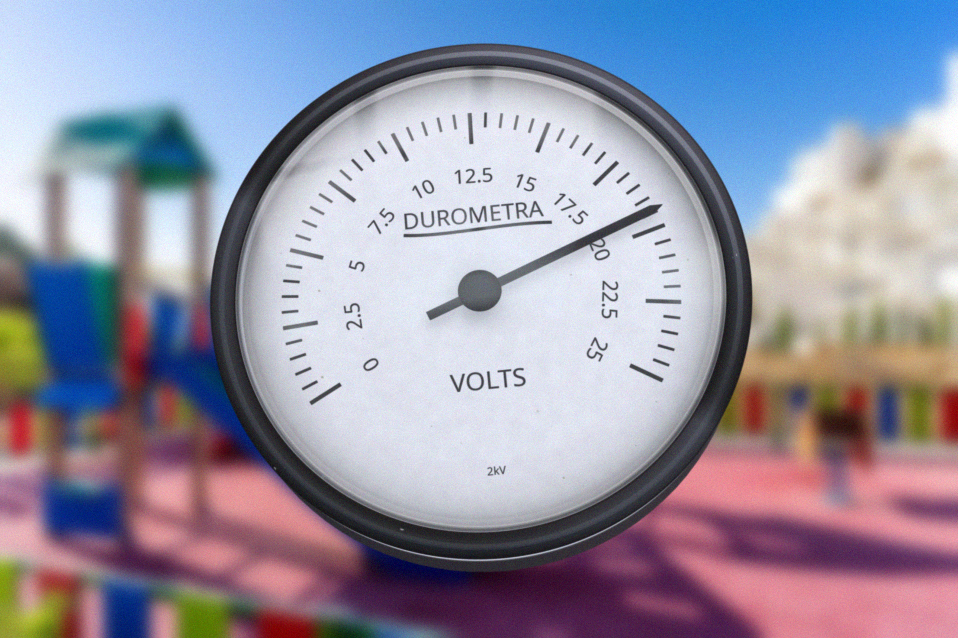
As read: 19.5; V
